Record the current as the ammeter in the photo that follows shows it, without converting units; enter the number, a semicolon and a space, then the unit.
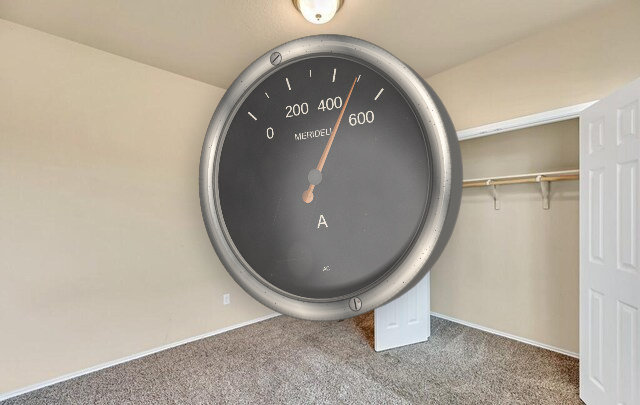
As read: 500; A
